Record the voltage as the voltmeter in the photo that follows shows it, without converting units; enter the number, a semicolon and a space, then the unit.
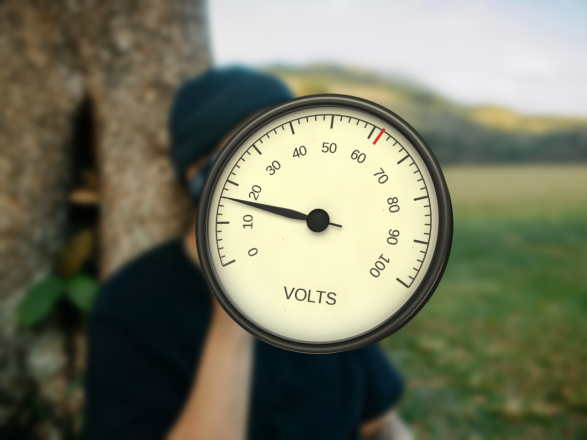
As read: 16; V
